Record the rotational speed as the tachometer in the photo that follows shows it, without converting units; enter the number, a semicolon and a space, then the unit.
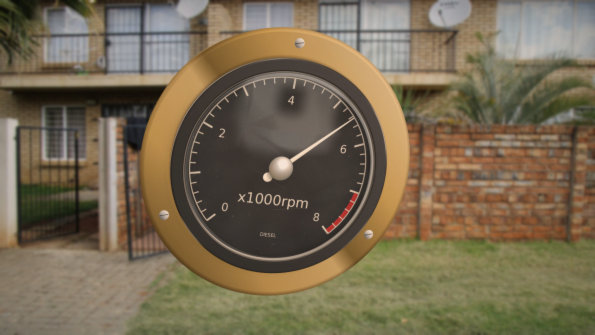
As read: 5400; rpm
